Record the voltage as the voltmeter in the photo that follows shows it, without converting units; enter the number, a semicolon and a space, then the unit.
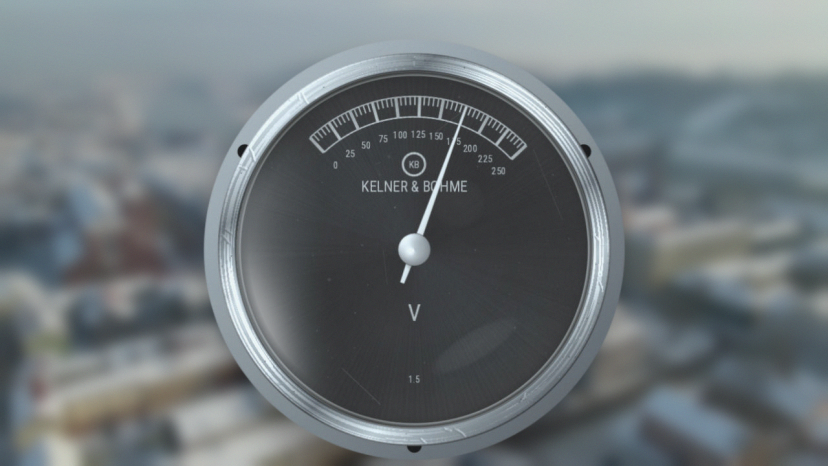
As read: 175; V
